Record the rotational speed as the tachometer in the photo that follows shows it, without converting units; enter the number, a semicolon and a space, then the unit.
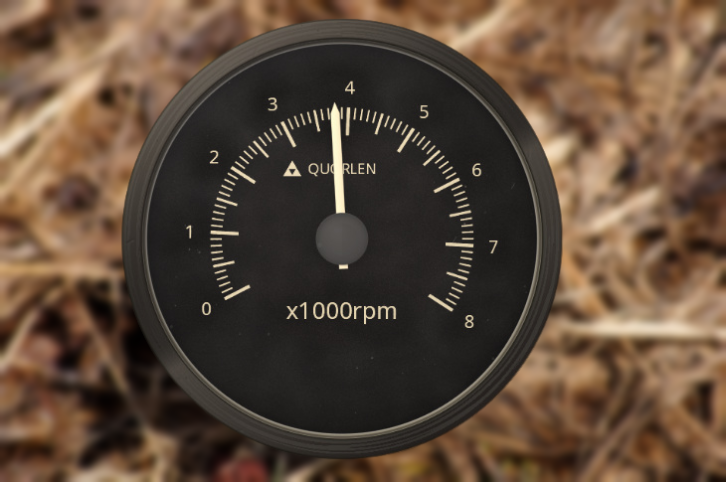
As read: 3800; rpm
